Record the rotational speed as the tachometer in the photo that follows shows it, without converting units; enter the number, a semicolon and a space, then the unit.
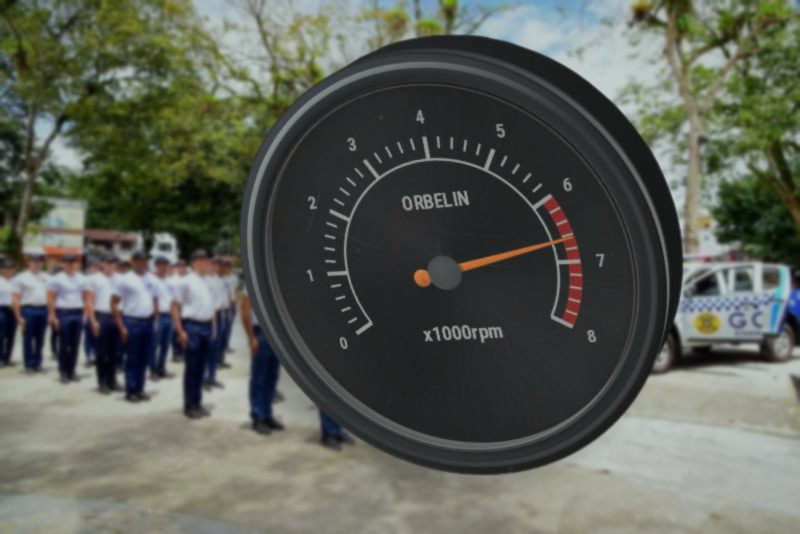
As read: 6600; rpm
